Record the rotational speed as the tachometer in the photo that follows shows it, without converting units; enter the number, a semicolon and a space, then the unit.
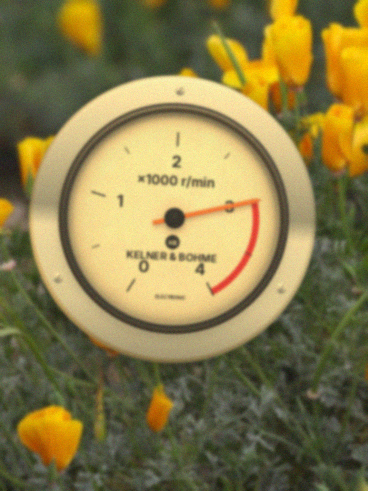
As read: 3000; rpm
